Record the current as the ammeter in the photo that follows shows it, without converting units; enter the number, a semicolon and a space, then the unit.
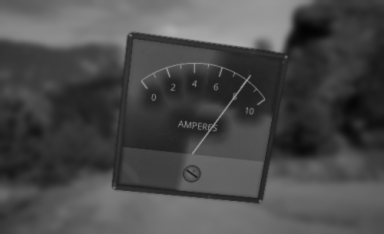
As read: 8; A
